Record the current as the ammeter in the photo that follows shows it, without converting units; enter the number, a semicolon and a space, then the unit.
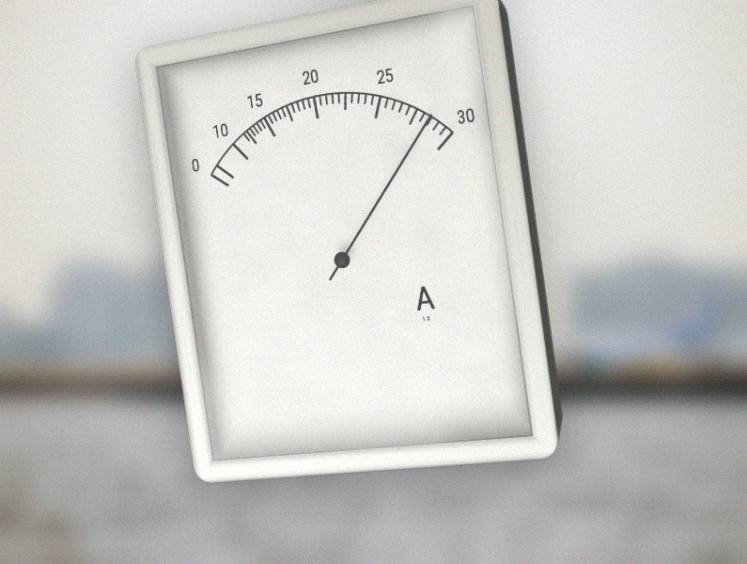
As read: 28.5; A
